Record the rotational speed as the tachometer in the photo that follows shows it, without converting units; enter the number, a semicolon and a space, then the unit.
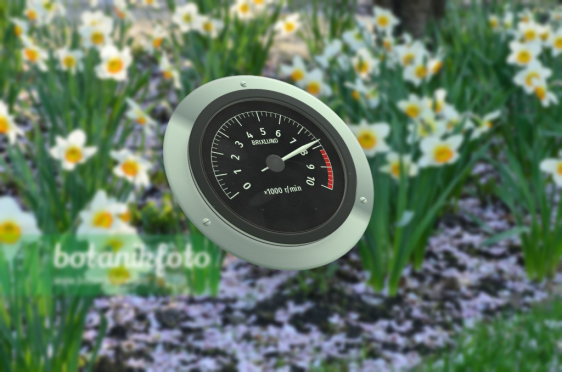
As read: 7800; rpm
